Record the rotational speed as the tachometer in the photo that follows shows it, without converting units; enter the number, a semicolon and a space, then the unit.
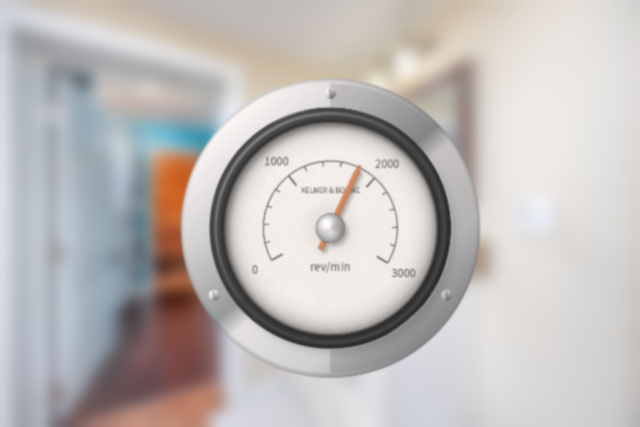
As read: 1800; rpm
